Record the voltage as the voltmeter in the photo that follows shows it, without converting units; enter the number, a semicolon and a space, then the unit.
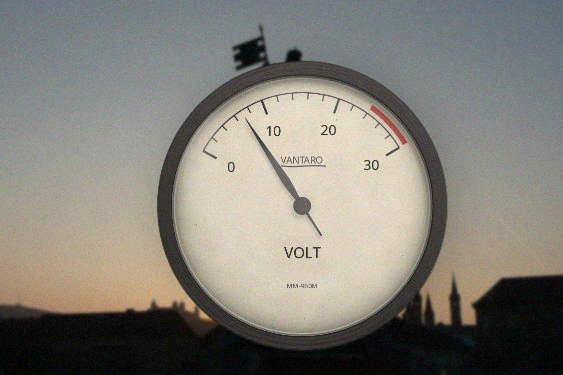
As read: 7; V
